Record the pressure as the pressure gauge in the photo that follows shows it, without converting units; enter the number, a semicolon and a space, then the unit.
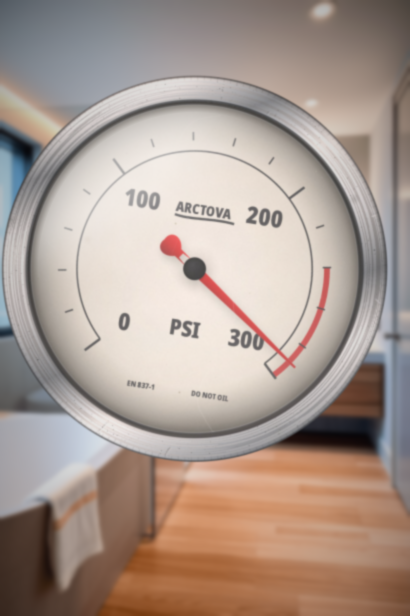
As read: 290; psi
